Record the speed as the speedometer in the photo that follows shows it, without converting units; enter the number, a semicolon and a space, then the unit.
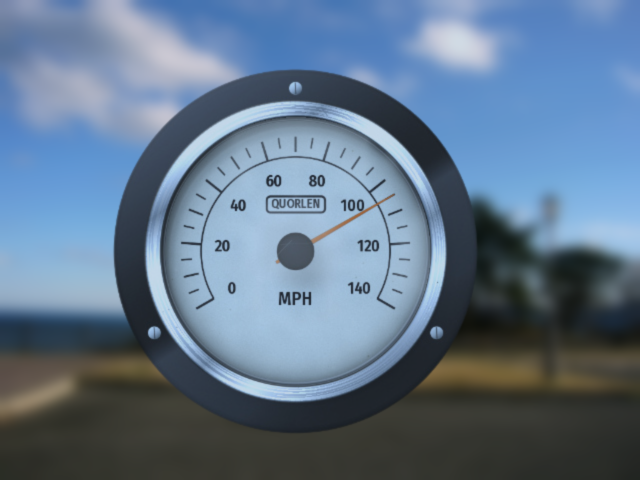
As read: 105; mph
